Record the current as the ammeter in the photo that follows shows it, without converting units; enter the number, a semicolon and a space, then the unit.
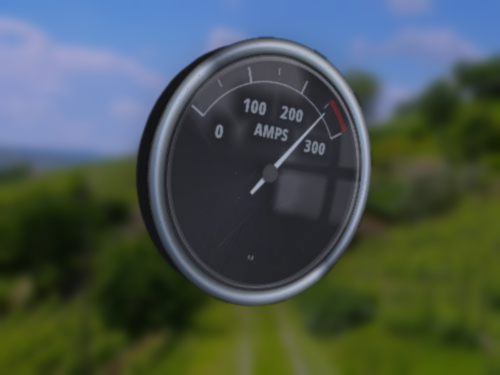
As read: 250; A
